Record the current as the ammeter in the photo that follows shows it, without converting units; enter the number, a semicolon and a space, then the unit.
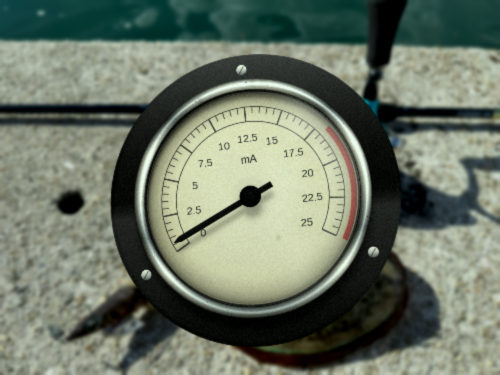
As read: 0.5; mA
